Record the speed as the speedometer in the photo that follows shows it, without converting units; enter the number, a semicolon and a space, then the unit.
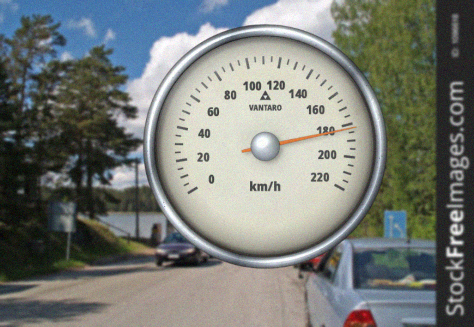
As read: 182.5; km/h
